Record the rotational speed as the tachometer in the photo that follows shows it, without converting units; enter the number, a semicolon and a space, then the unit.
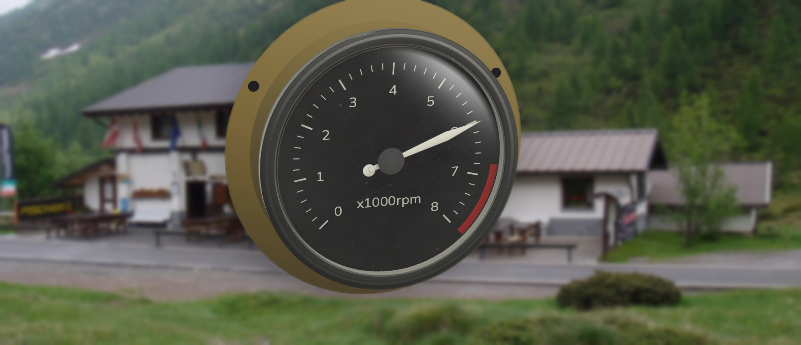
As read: 6000; rpm
